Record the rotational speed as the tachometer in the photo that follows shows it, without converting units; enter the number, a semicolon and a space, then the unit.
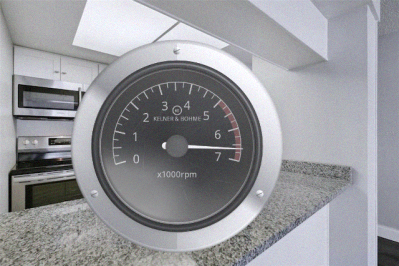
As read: 6625; rpm
